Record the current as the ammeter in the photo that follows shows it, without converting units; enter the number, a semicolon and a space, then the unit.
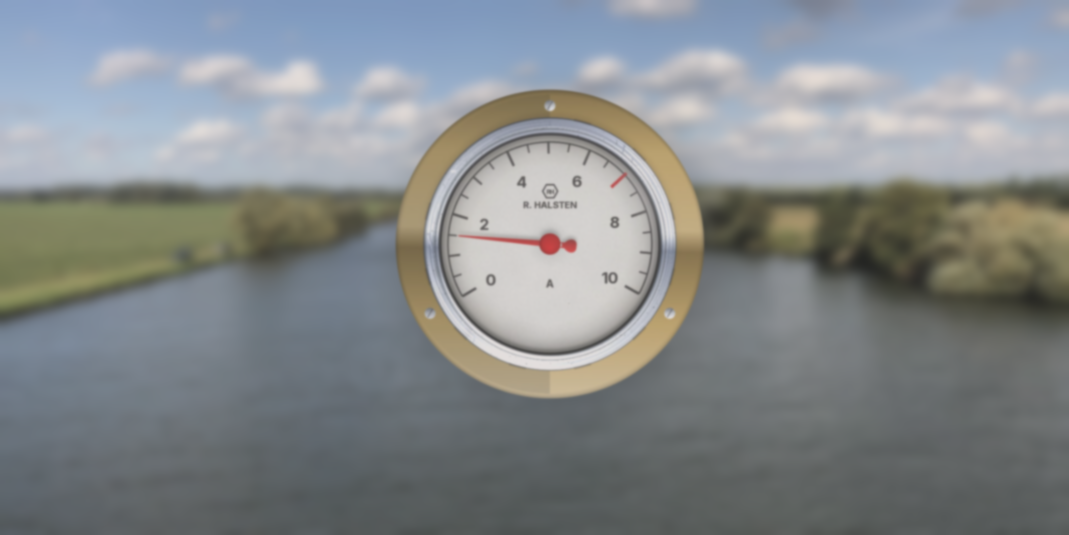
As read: 1.5; A
